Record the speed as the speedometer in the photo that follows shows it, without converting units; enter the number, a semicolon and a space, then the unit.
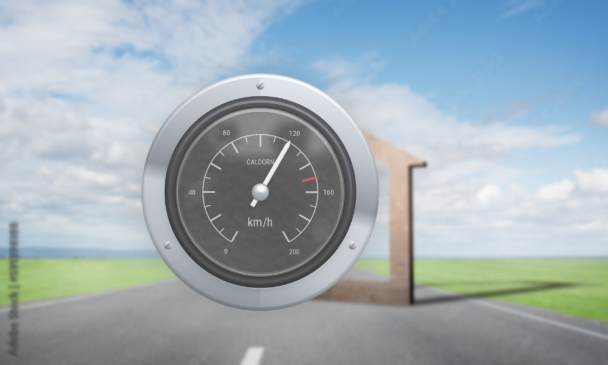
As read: 120; km/h
